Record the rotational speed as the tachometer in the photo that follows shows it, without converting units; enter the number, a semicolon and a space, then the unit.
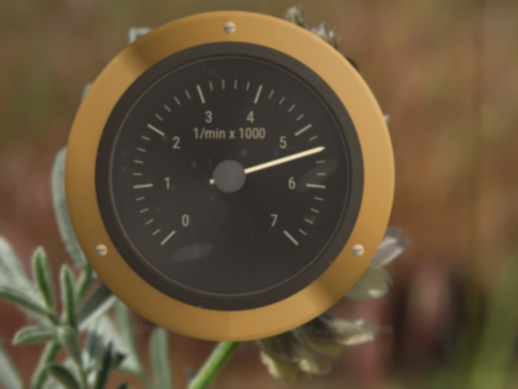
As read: 5400; rpm
